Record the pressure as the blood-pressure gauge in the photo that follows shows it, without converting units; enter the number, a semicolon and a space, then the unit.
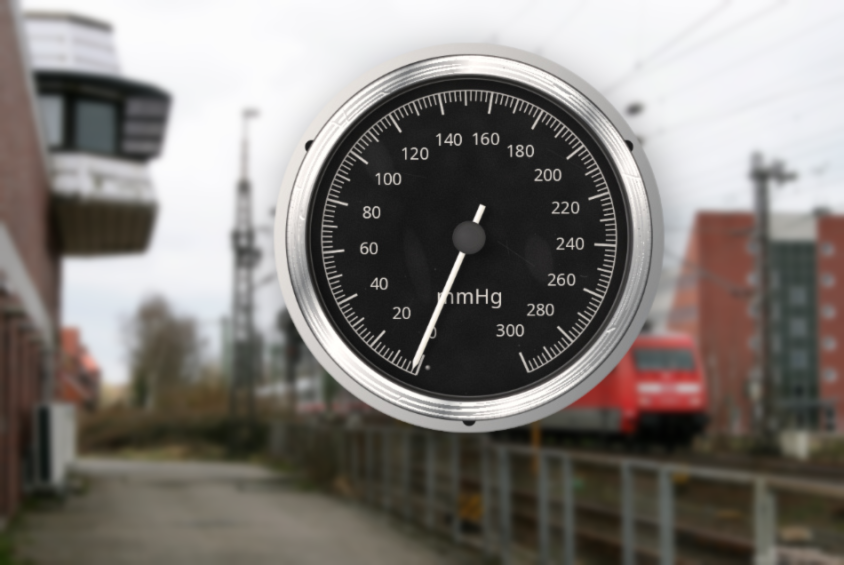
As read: 2; mmHg
